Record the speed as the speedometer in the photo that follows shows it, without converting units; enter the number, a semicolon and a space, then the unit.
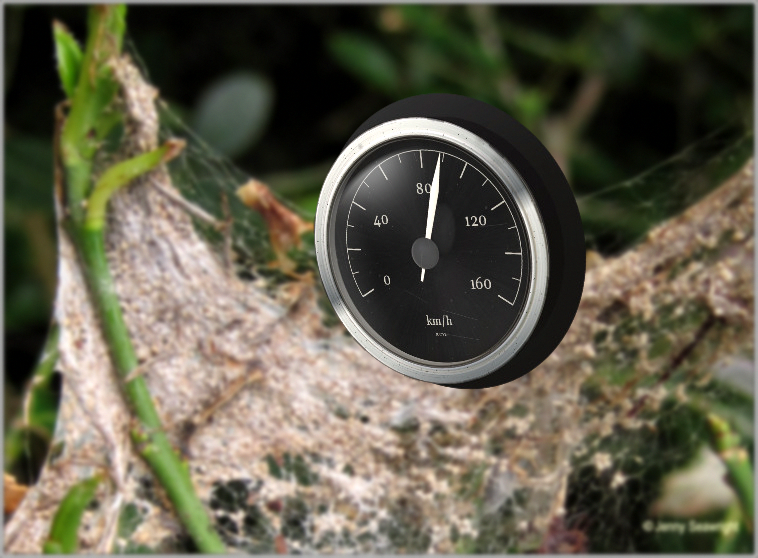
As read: 90; km/h
